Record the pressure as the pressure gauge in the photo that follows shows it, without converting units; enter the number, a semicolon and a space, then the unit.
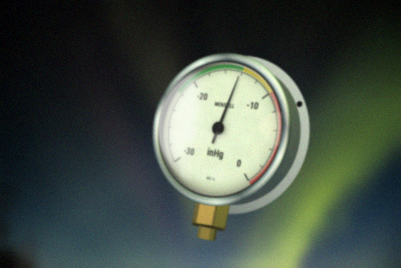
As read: -14; inHg
